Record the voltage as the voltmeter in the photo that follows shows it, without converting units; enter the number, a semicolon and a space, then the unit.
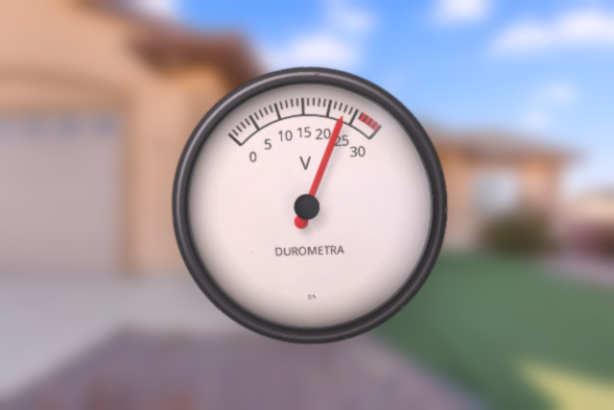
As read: 23; V
